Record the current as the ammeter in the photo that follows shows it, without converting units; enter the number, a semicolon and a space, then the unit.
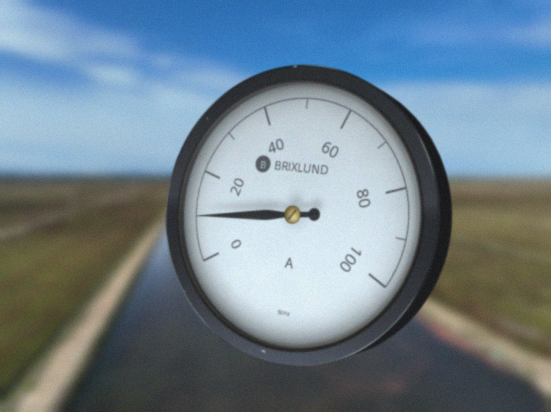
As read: 10; A
